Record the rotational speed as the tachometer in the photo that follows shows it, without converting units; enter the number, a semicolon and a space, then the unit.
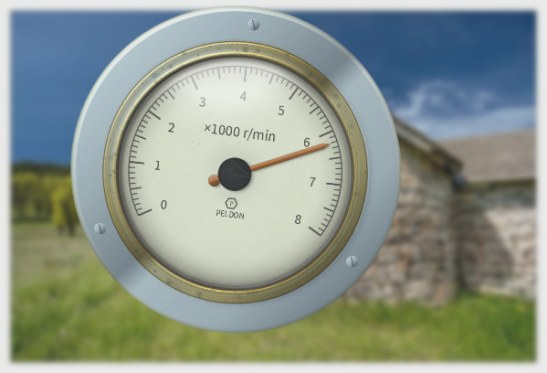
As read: 6200; rpm
